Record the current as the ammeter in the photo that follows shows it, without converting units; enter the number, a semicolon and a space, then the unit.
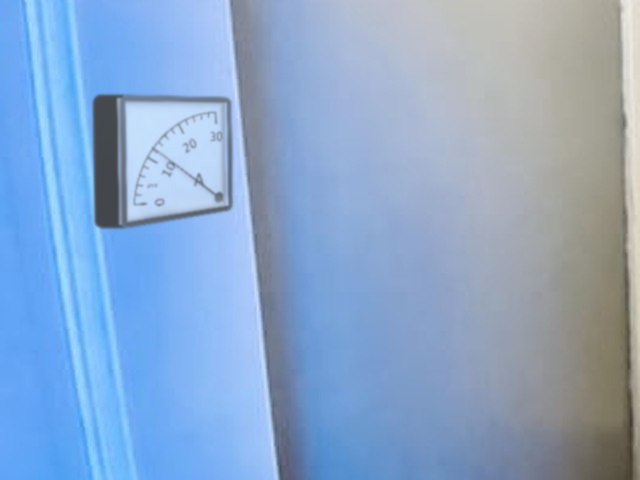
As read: 12; A
